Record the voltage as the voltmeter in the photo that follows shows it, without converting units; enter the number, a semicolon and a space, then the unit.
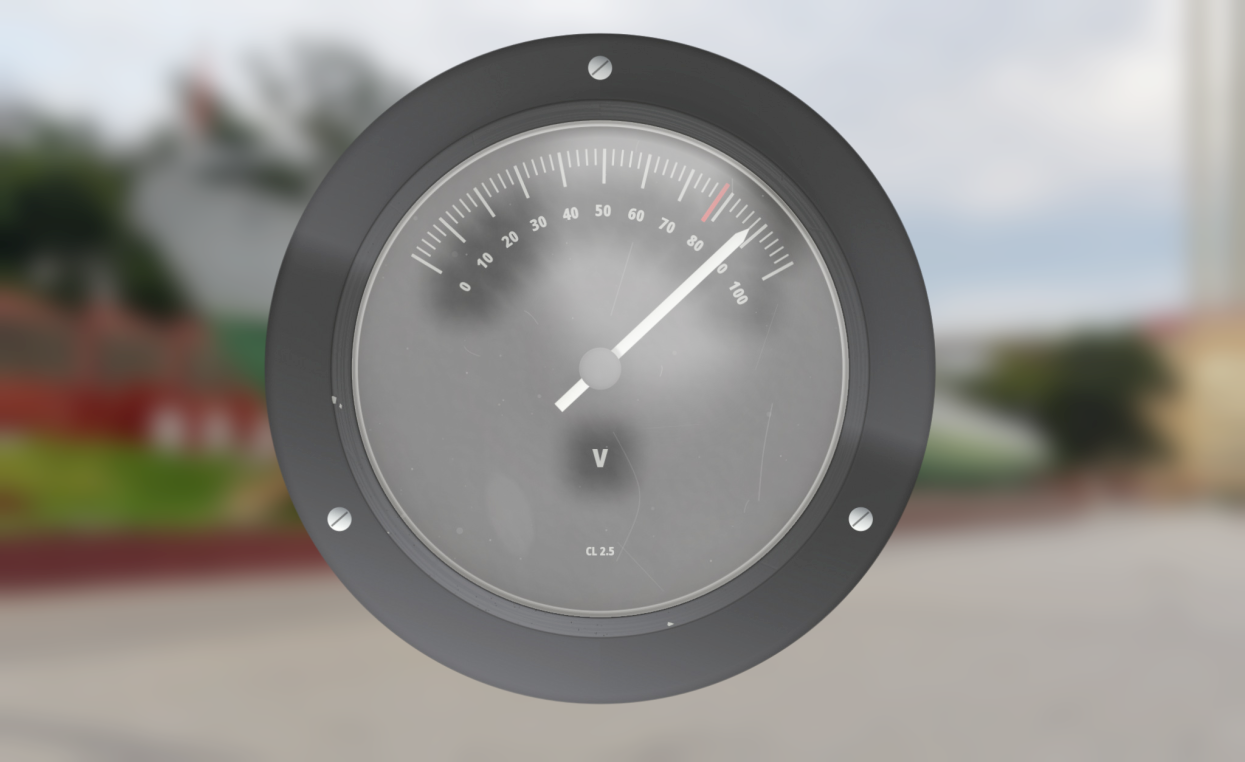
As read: 88; V
